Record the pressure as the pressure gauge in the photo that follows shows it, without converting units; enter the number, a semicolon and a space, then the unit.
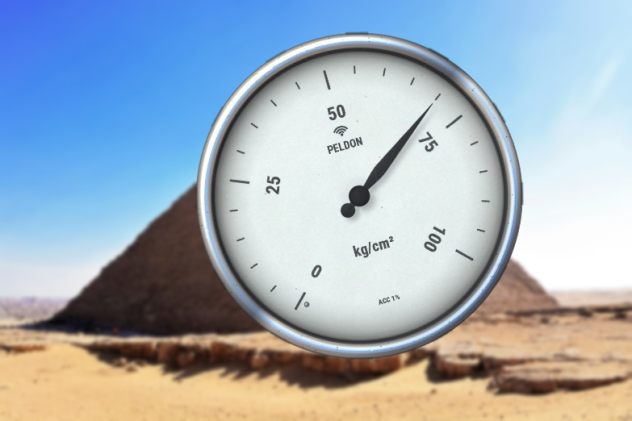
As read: 70; kg/cm²
